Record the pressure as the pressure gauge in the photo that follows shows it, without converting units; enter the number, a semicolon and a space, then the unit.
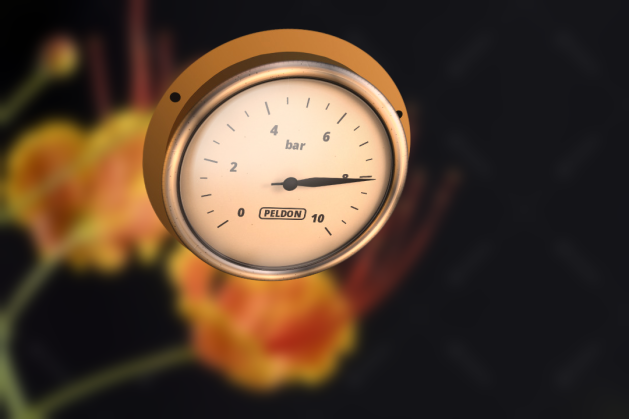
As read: 8; bar
